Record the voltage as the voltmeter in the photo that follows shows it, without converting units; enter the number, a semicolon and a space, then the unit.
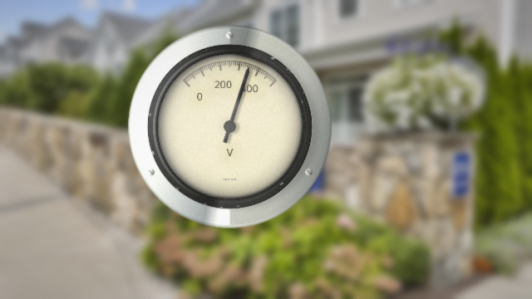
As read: 350; V
